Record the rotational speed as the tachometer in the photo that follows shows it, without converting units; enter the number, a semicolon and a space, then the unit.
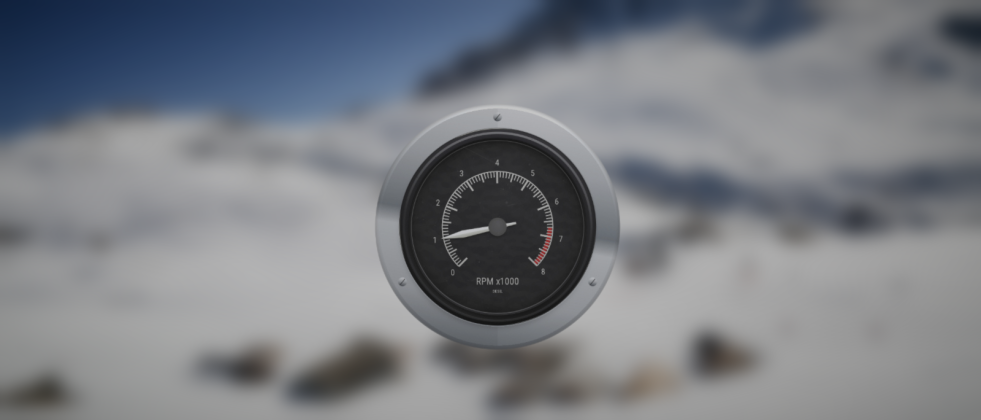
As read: 1000; rpm
